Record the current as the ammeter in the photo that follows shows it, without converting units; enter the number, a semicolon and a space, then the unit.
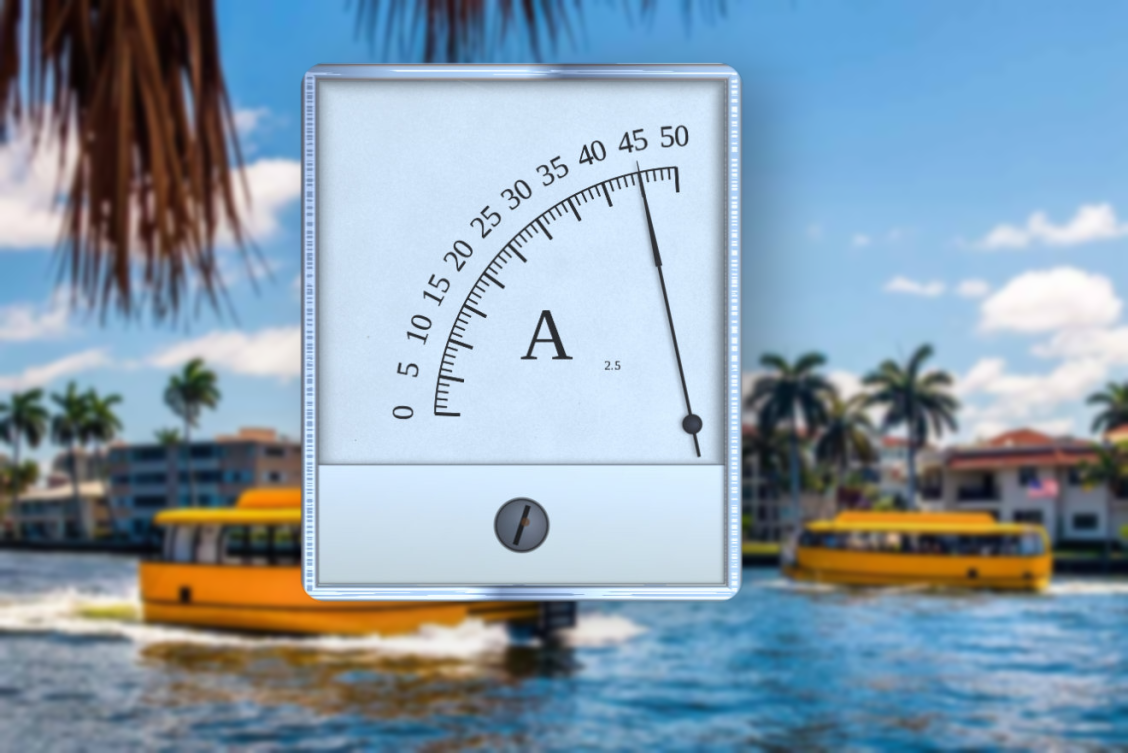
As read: 45; A
